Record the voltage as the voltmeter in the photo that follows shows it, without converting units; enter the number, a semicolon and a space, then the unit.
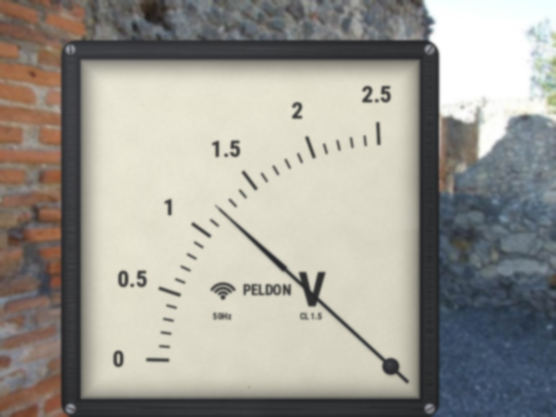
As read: 1.2; V
